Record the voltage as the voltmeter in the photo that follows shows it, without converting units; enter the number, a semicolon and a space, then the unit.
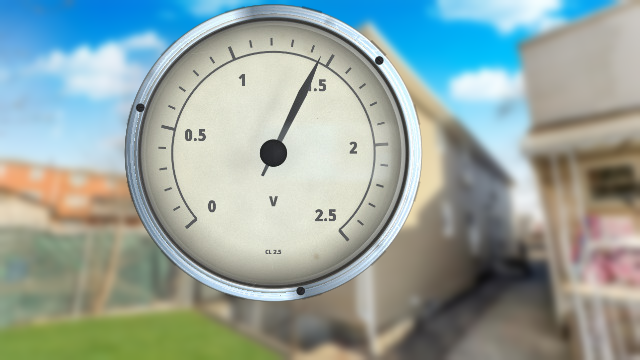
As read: 1.45; V
